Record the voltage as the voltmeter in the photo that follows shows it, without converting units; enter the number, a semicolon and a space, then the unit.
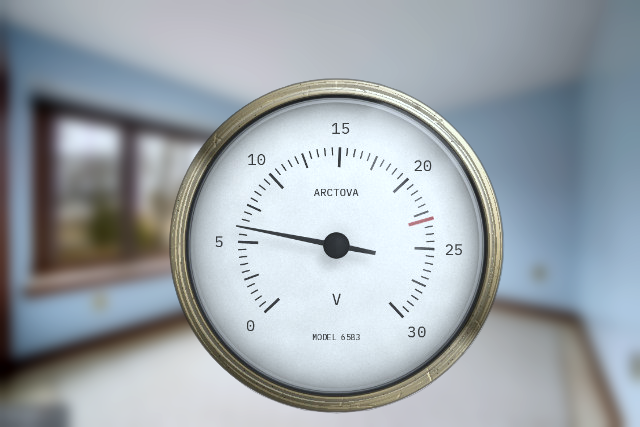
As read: 6; V
